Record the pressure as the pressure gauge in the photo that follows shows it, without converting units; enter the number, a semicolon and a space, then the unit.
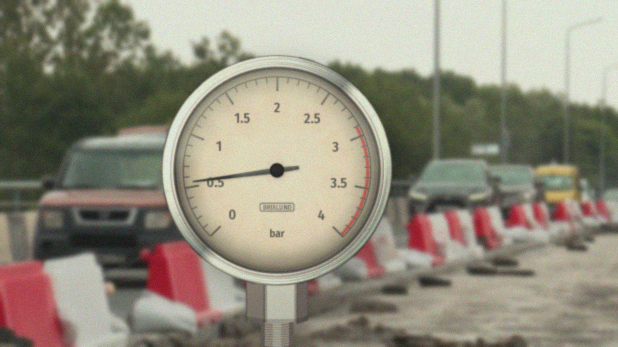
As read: 0.55; bar
